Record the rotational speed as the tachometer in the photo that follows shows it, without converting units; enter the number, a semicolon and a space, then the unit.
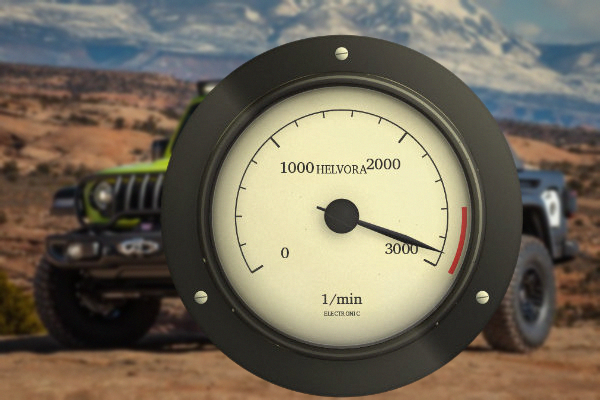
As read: 2900; rpm
